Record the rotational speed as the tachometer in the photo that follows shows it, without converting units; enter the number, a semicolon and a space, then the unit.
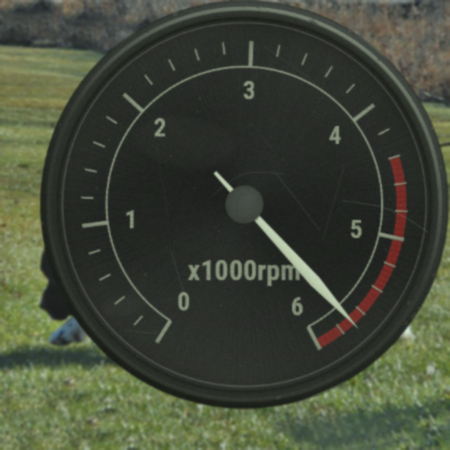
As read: 5700; rpm
